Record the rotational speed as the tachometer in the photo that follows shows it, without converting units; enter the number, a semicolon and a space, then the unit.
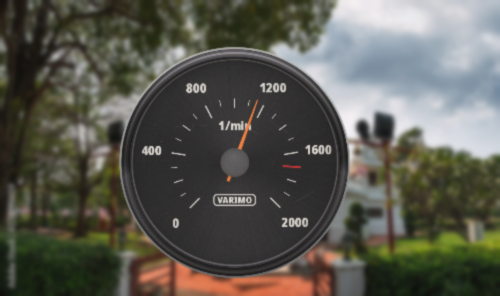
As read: 1150; rpm
